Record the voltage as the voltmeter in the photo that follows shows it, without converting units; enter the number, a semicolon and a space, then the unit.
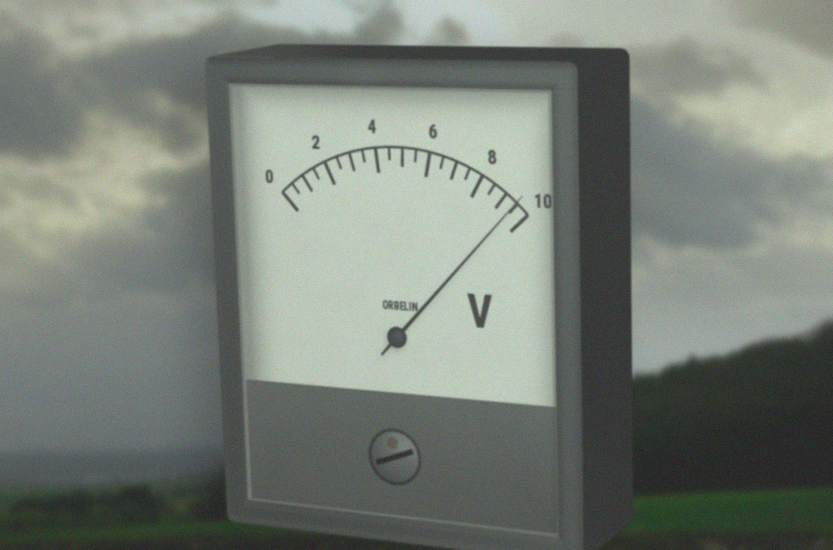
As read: 9.5; V
